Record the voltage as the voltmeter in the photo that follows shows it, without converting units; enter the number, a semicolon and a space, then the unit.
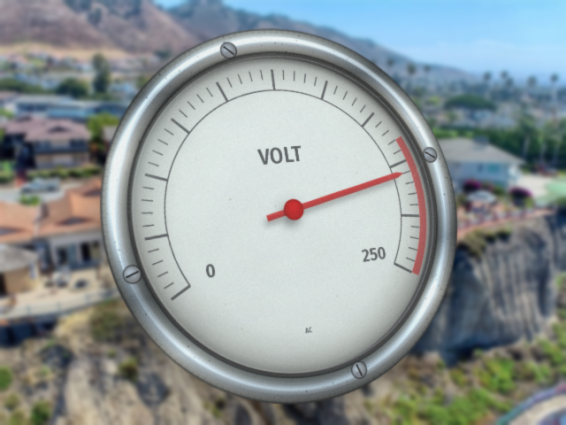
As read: 205; V
